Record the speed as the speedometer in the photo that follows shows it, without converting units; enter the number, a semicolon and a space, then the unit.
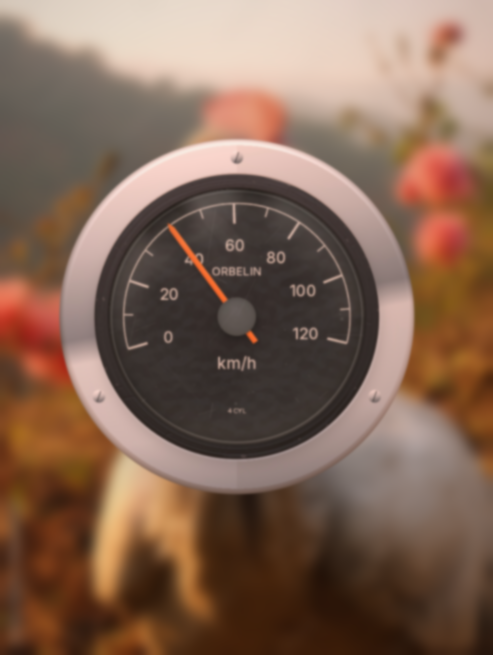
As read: 40; km/h
